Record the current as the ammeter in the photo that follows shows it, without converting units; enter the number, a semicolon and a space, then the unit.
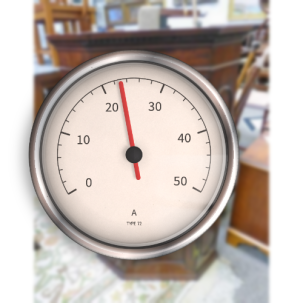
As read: 23; A
